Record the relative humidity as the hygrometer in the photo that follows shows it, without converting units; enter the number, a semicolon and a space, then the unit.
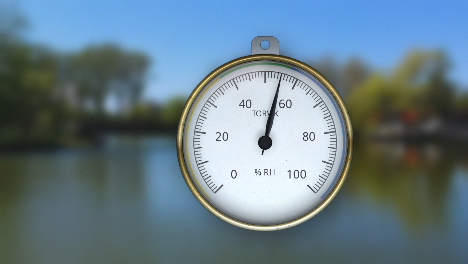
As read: 55; %
